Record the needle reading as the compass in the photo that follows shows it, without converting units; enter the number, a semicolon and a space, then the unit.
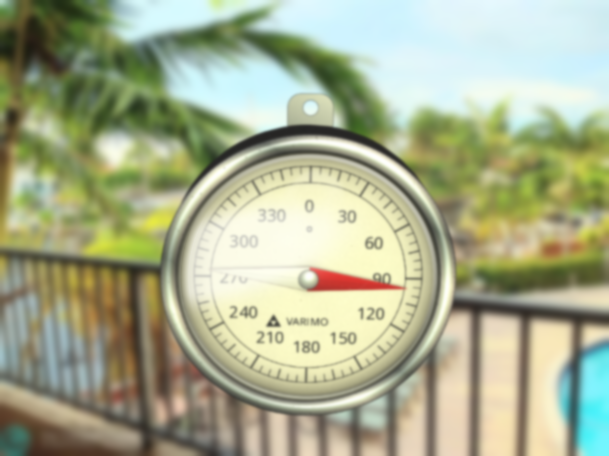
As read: 95; °
